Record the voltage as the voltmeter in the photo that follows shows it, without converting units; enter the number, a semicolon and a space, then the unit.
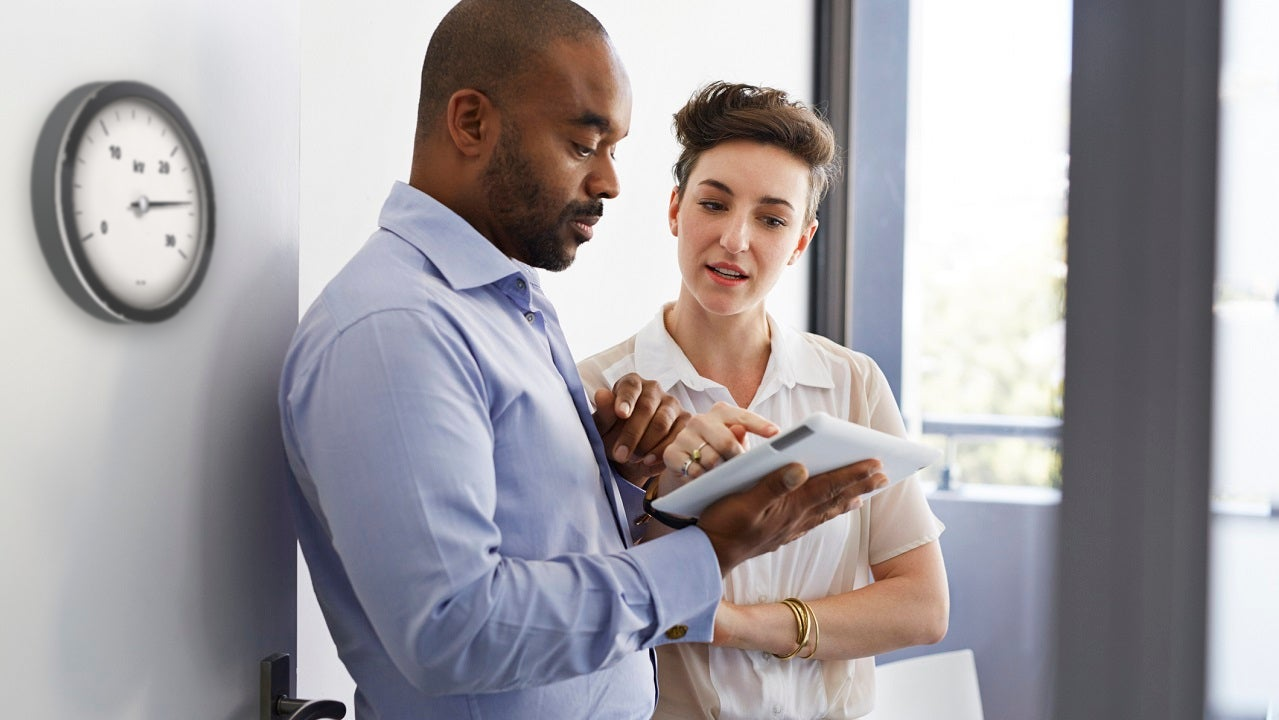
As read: 25; kV
